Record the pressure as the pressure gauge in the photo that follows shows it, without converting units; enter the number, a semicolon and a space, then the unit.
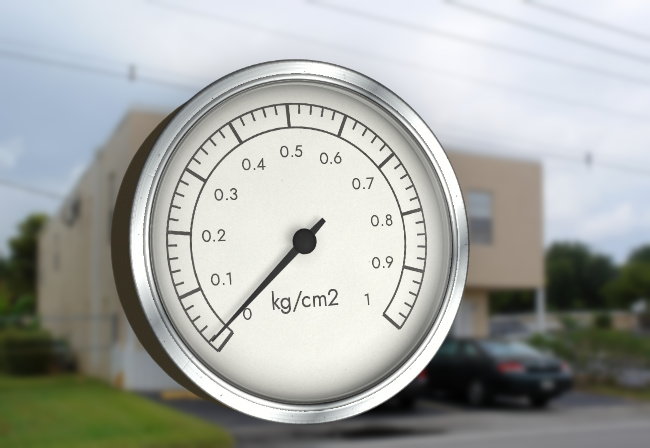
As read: 0.02; kg/cm²
